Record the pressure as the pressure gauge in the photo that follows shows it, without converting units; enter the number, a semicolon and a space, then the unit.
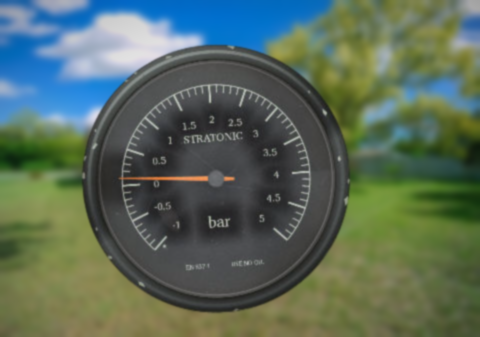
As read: 0.1; bar
